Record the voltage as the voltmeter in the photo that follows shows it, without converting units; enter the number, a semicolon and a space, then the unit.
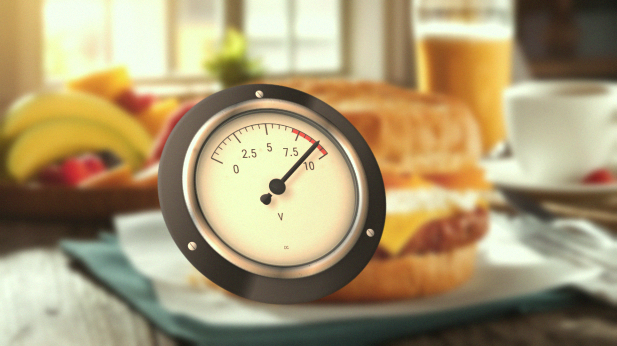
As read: 9; V
